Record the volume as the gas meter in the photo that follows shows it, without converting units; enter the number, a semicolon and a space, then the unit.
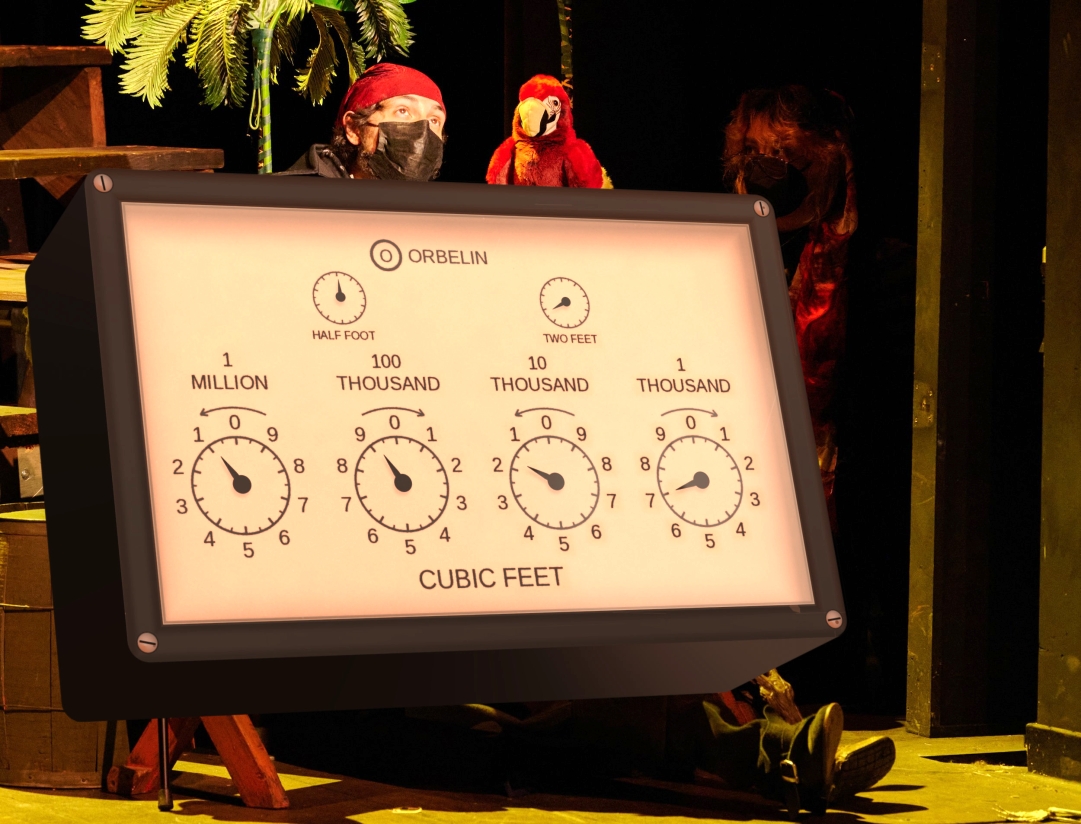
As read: 91700; ft³
